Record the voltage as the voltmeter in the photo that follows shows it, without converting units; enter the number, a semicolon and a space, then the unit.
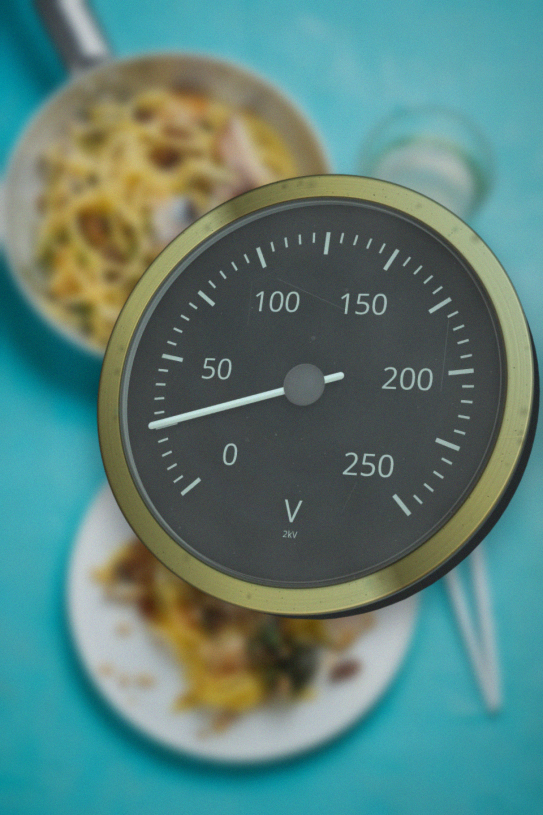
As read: 25; V
